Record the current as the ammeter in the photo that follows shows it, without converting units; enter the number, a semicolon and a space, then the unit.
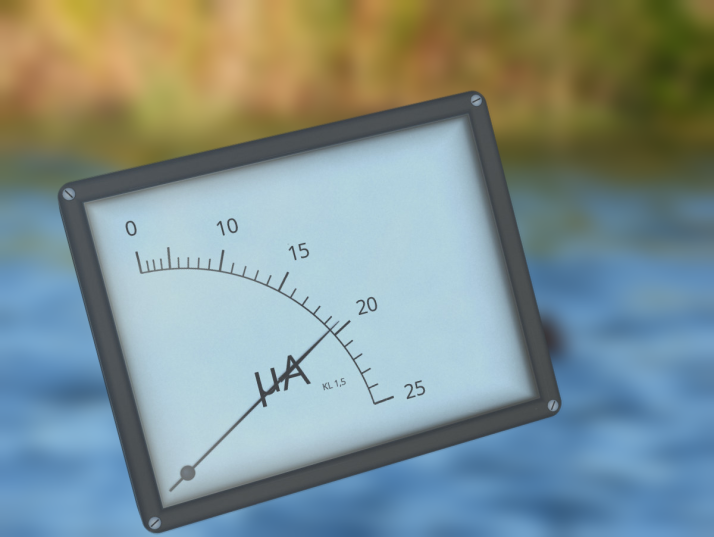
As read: 19.5; µA
